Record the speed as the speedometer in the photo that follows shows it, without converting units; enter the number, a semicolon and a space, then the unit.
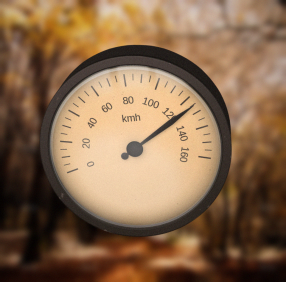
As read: 125; km/h
